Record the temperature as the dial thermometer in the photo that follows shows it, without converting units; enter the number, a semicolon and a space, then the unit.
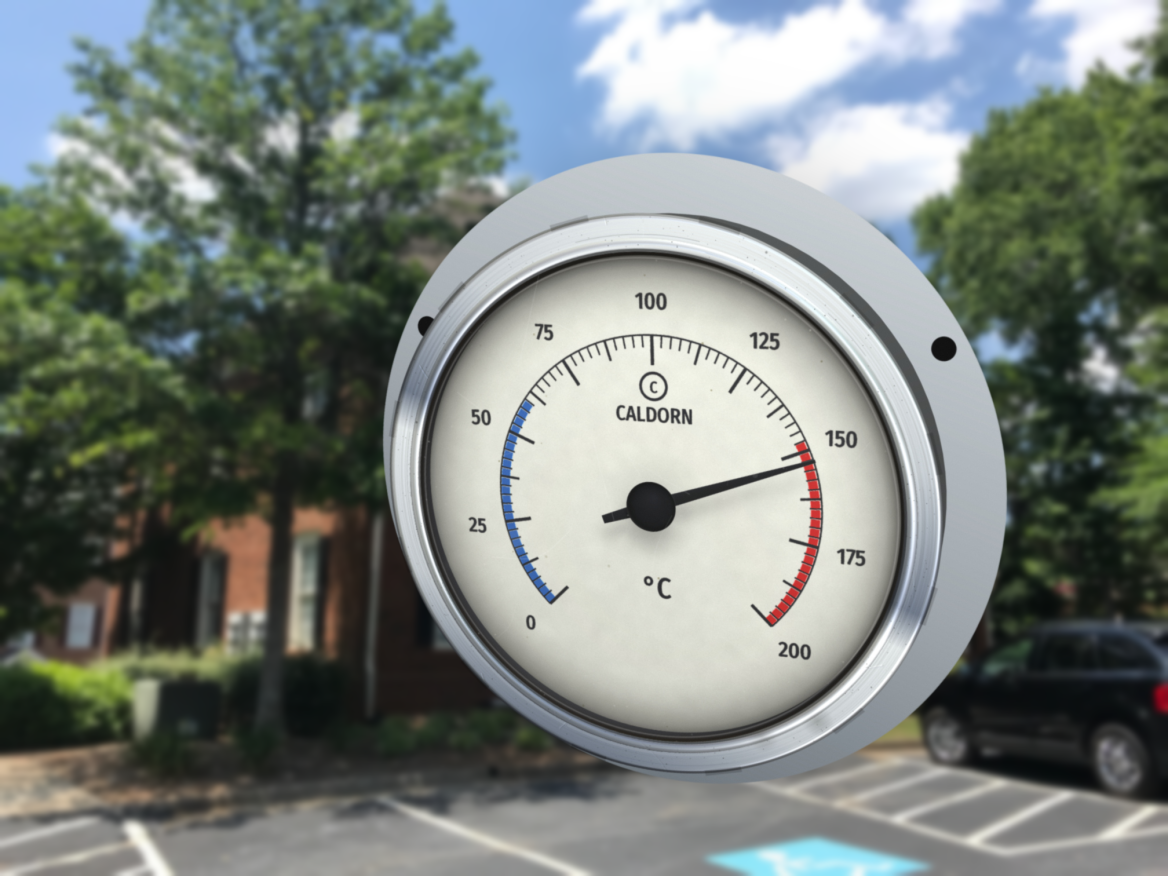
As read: 152.5; °C
